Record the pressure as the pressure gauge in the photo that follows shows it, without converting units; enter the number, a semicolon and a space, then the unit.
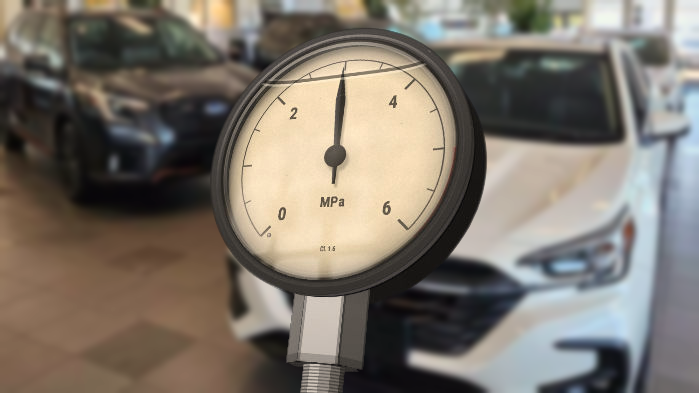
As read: 3; MPa
